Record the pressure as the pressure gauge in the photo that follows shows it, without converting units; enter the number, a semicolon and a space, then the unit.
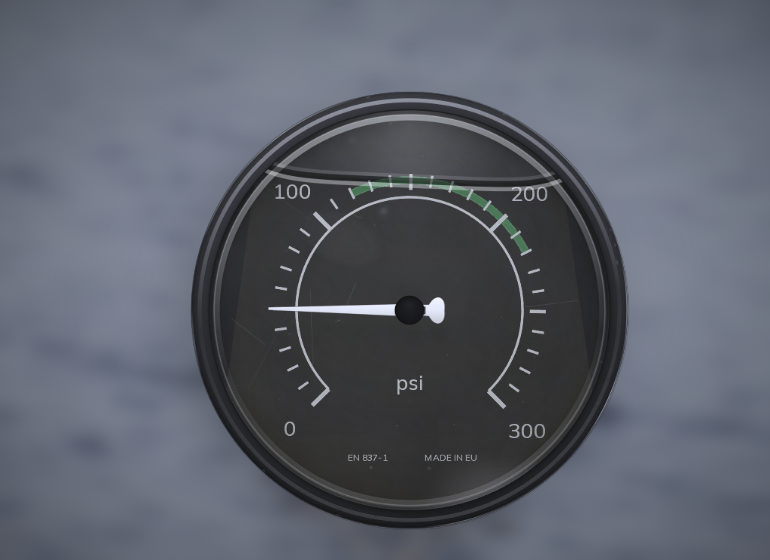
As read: 50; psi
